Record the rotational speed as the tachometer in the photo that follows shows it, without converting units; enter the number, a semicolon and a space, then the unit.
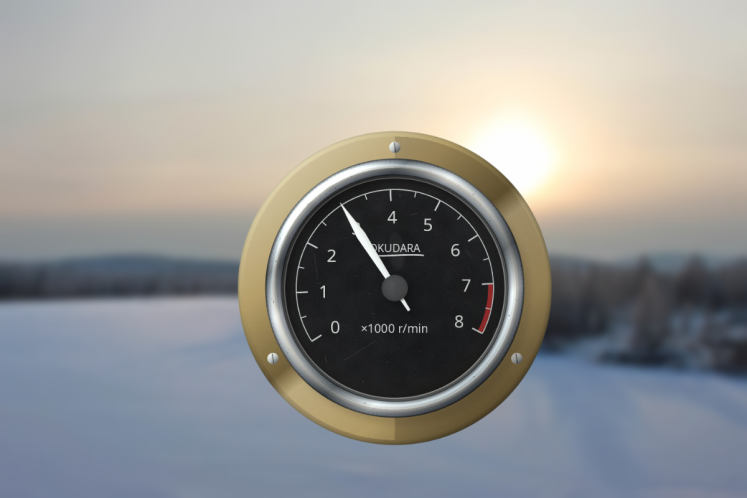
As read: 3000; rpm
